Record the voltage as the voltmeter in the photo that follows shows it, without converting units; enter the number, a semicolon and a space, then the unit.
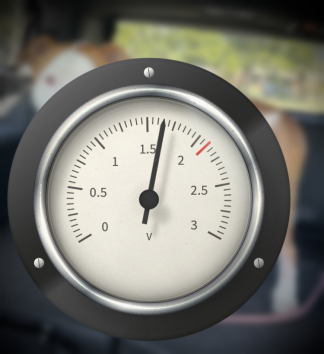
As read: 1.65; V
